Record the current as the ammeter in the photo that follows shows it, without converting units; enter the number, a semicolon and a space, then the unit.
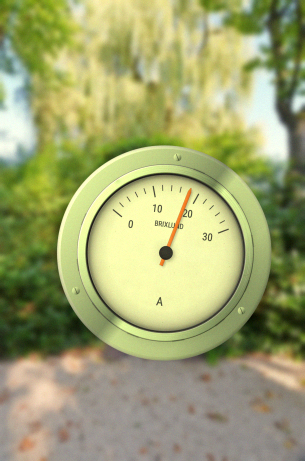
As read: 18; A
